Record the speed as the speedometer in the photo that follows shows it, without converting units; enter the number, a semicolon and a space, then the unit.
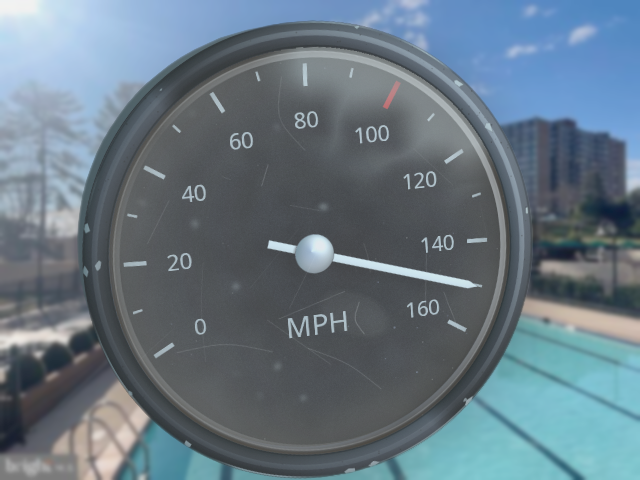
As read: 150; mph
